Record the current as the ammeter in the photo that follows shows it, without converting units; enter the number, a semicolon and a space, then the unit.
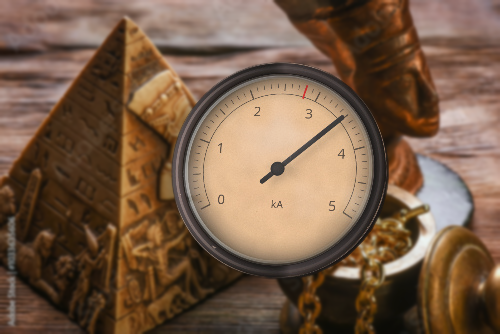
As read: 3.5; kA
